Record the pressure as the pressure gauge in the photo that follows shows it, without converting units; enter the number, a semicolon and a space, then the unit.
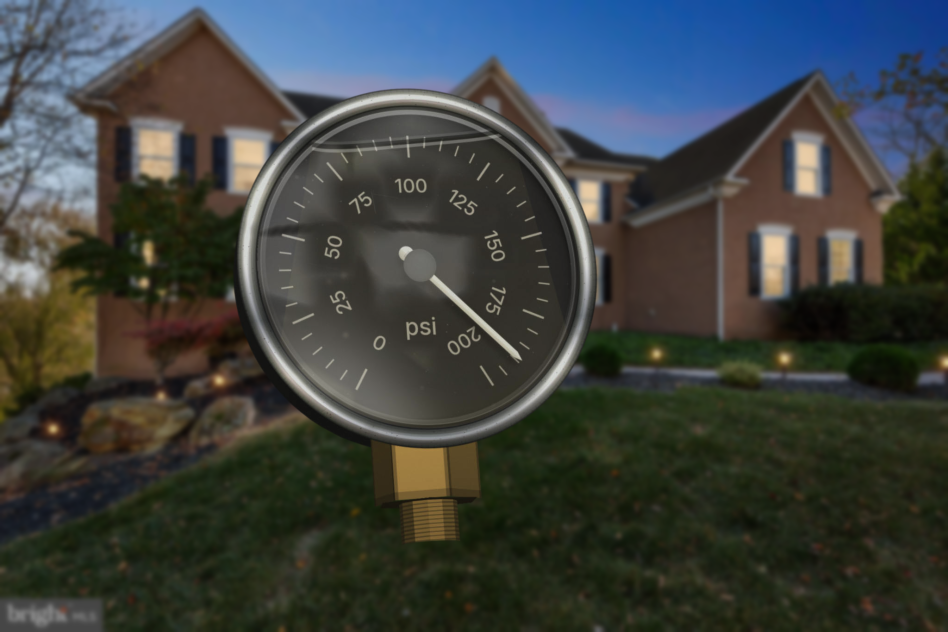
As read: 190; psi
